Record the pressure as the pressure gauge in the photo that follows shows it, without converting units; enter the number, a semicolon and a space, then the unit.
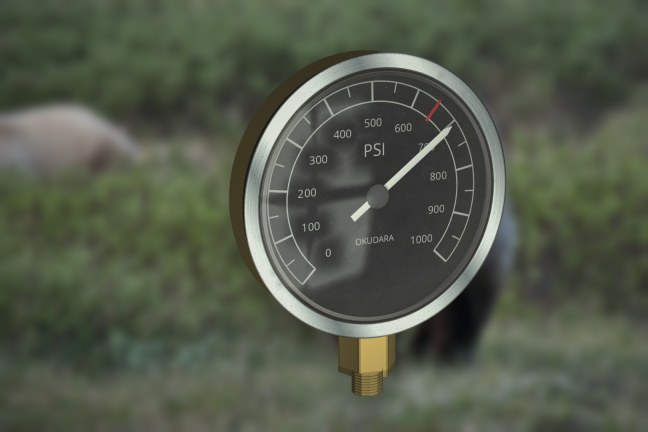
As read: 700; psi
